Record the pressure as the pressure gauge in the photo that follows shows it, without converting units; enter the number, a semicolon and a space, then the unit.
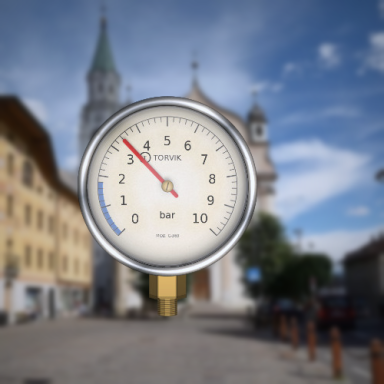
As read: 3.4; bar
